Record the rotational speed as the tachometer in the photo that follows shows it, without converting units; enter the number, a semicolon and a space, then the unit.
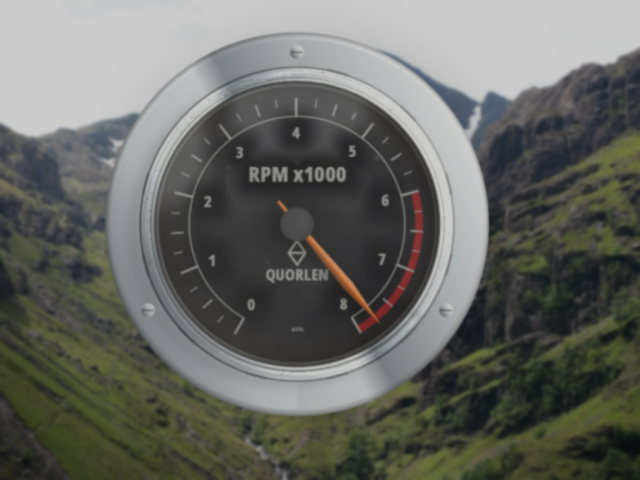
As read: 7750; rpm
